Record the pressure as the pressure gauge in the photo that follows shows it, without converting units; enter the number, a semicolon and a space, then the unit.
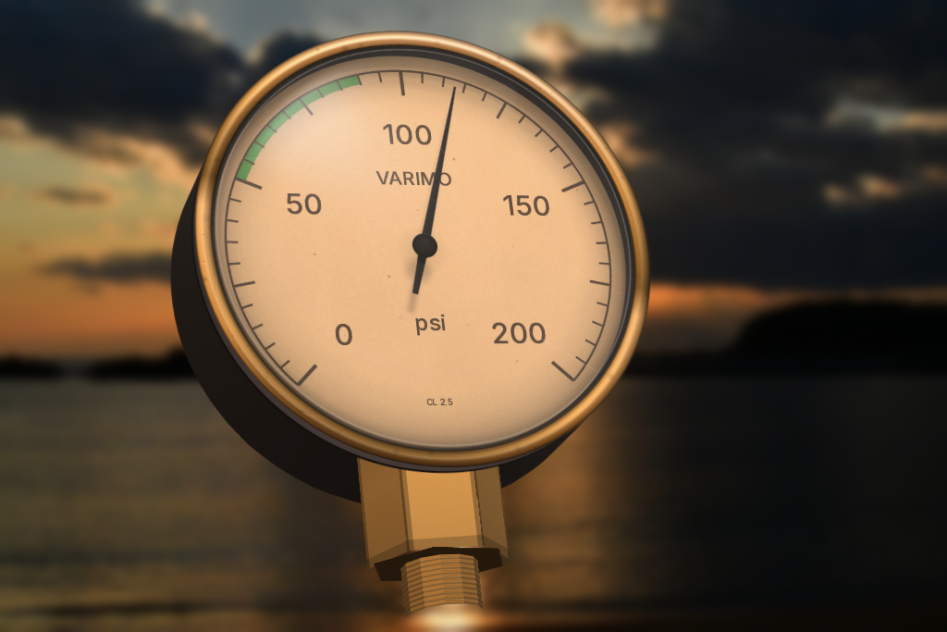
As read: 112.5; psi
